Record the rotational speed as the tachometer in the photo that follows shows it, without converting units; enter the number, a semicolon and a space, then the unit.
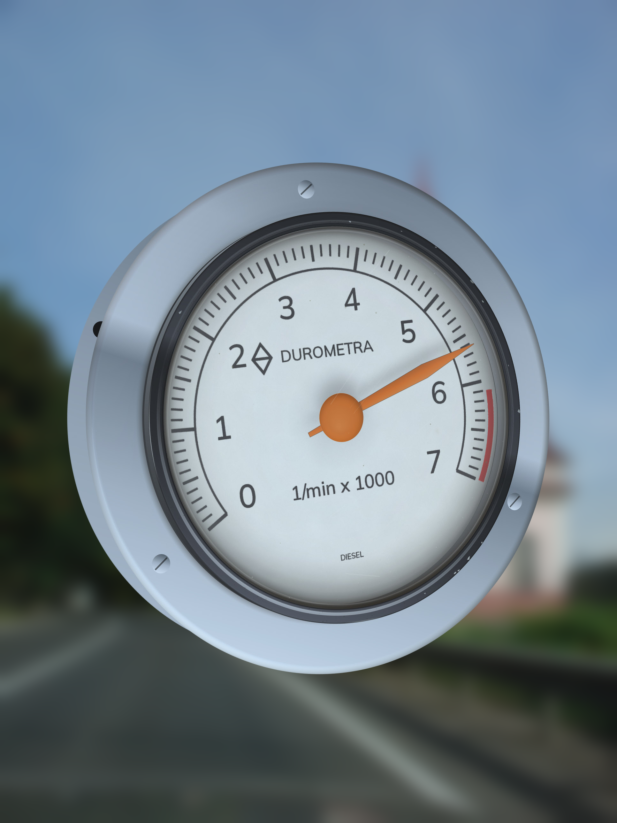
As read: 5600; rpm
